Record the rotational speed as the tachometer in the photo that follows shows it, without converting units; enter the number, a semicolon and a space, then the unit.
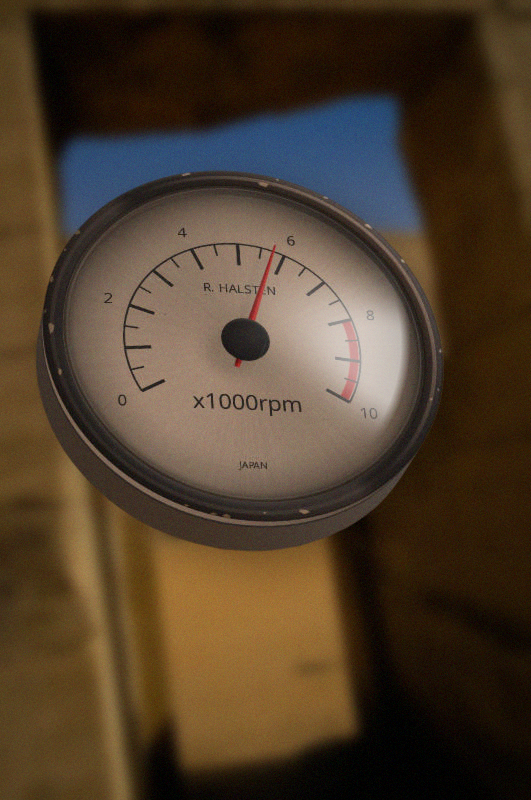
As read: 5750; rpm
